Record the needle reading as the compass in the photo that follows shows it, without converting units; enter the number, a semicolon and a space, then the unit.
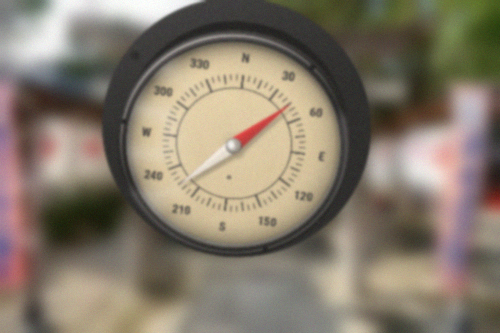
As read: 45; °
